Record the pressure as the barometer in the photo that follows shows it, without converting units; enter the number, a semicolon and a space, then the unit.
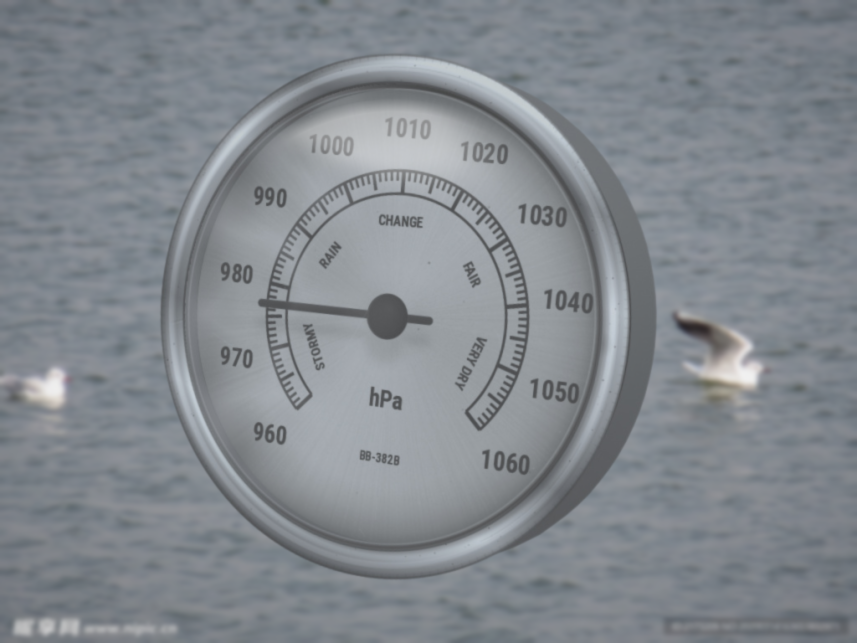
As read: 977; hPa
